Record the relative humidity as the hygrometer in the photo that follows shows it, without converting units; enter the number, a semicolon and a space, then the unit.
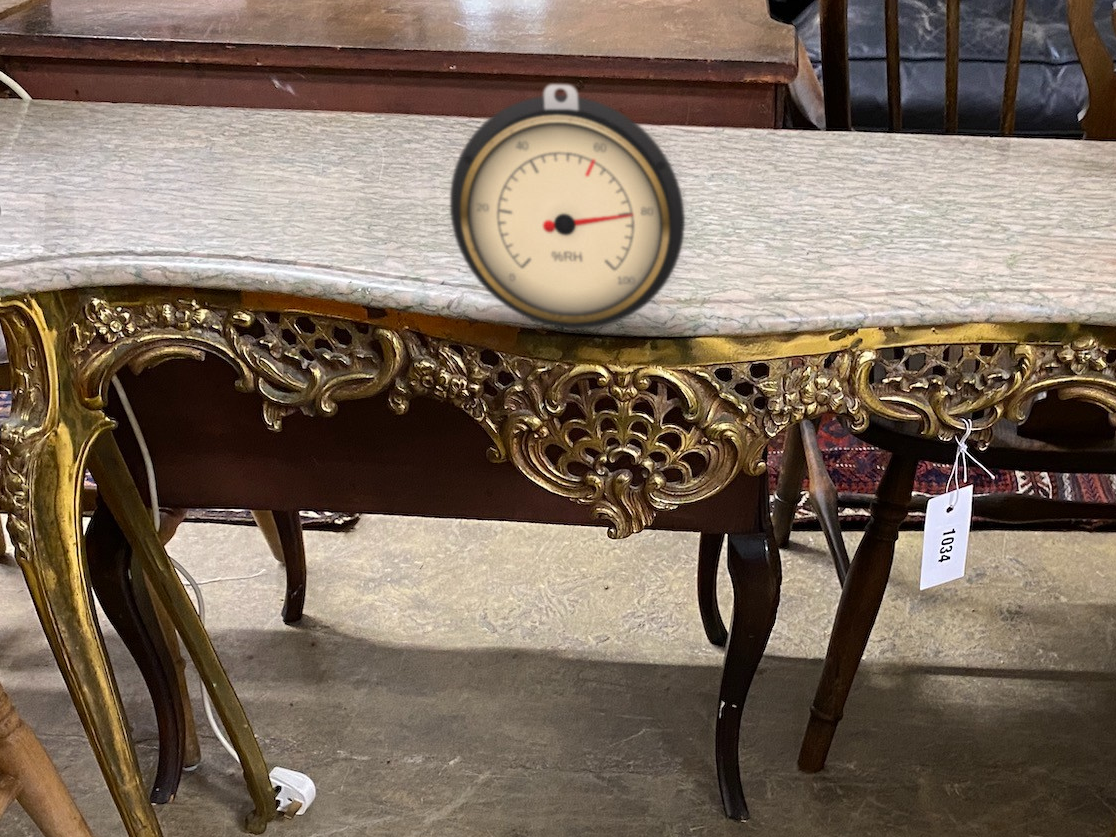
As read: 80; %
